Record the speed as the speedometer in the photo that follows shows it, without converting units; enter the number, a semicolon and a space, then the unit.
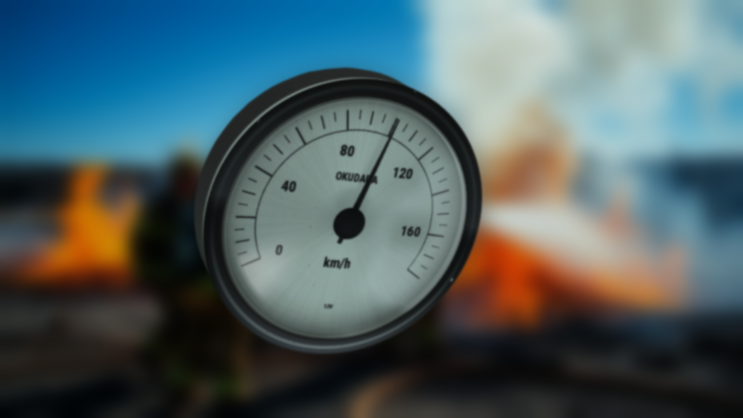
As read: 100; km/h
